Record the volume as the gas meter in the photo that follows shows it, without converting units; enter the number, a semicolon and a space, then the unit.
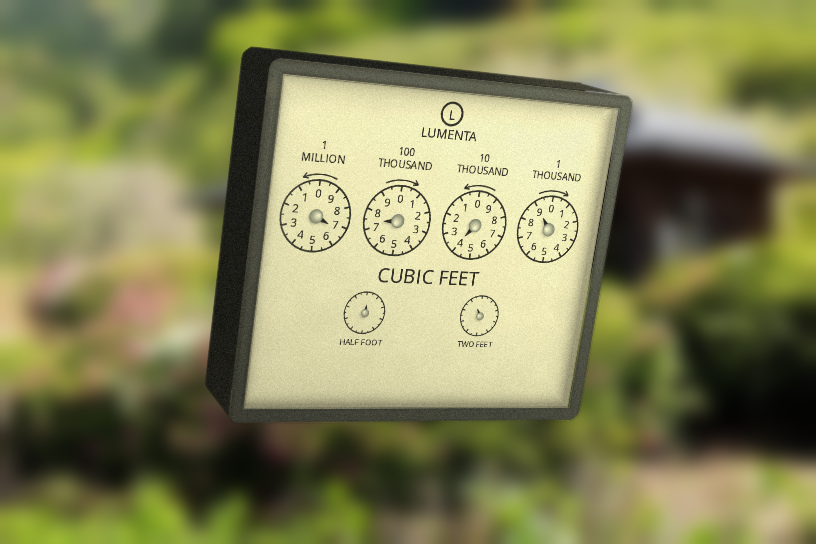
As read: 673900; ft³
